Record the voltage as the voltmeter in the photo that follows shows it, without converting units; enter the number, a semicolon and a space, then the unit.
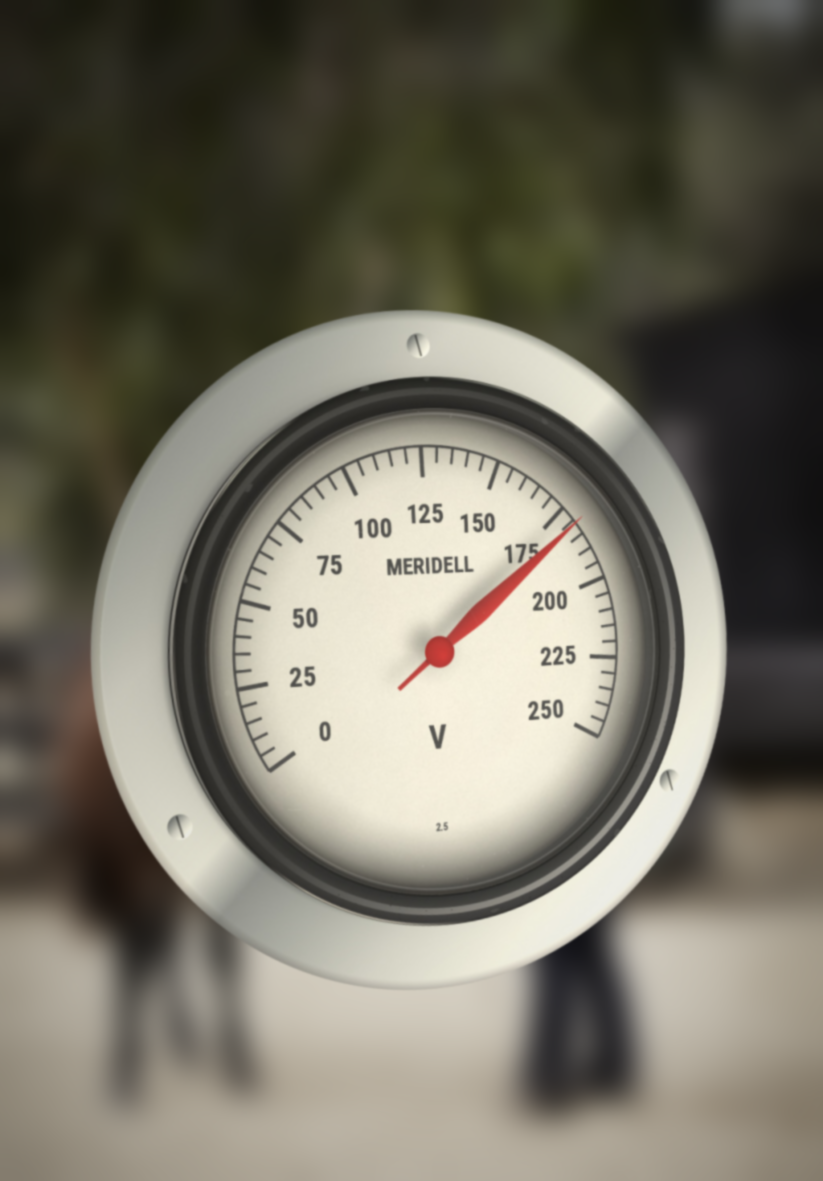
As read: 180; V
